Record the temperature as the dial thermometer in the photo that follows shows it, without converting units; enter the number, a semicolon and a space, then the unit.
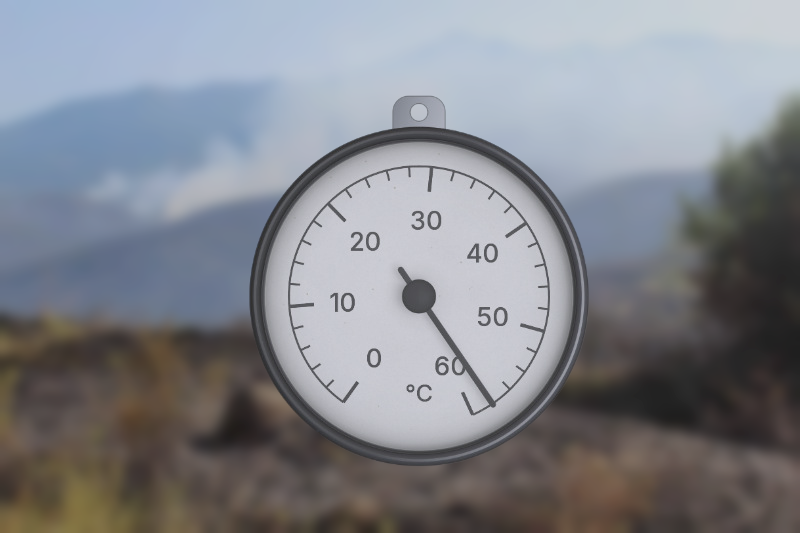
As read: 58; °C
